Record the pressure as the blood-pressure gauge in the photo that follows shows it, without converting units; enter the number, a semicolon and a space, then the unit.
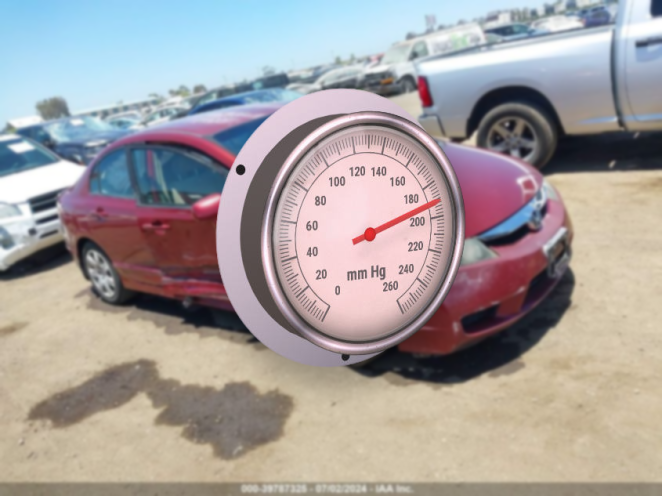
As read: 190; mmHg
